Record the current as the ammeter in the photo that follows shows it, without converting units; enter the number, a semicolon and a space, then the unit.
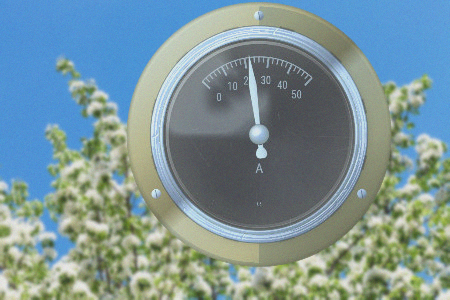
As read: 22; A
